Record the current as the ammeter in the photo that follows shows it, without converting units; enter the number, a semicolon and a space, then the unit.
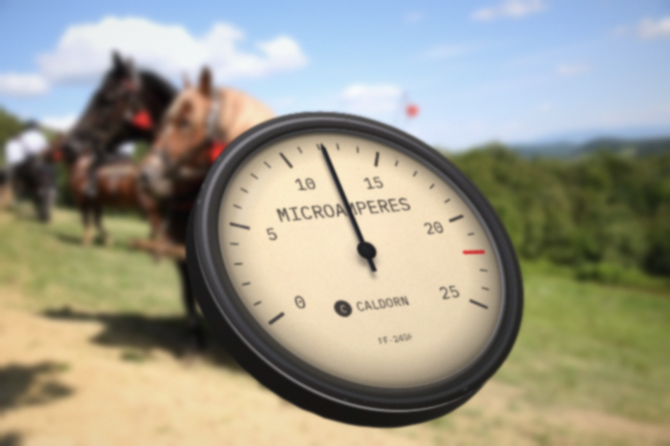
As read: 12; µA
